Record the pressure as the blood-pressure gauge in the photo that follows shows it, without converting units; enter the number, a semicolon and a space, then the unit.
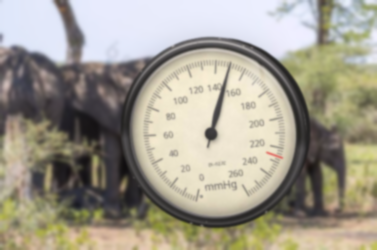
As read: 150; mmHg
